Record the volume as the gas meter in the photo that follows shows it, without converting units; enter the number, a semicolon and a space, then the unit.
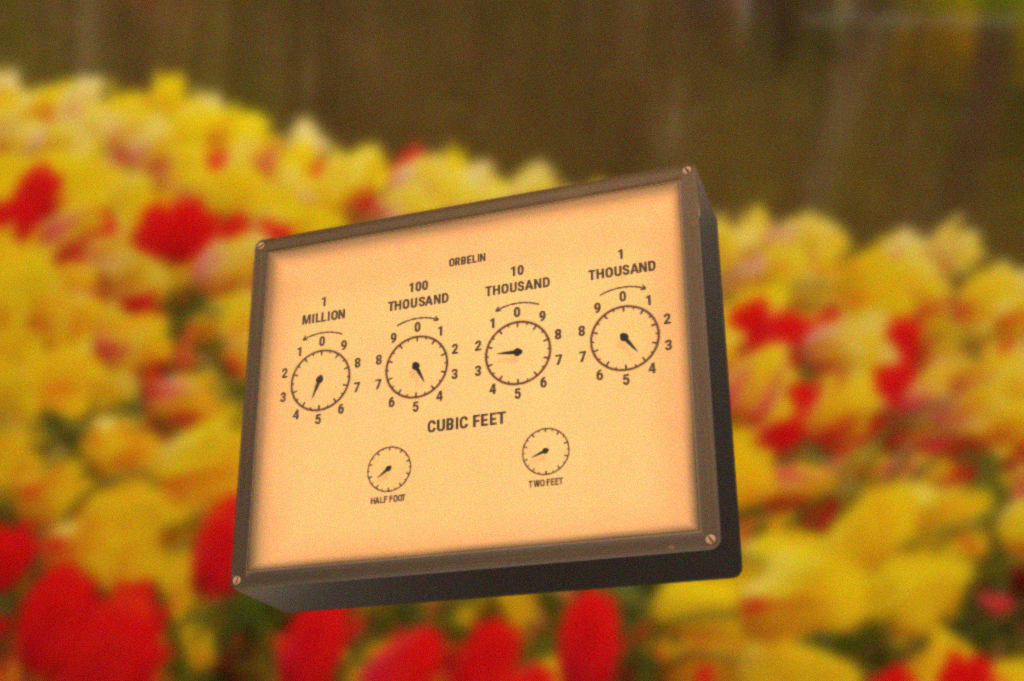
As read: 442400; ft³
